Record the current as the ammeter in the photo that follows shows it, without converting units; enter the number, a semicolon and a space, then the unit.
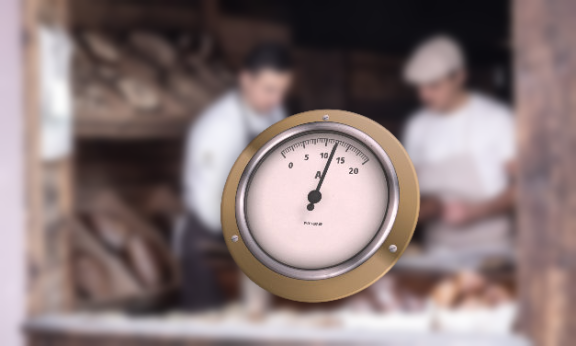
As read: 12.5; A
